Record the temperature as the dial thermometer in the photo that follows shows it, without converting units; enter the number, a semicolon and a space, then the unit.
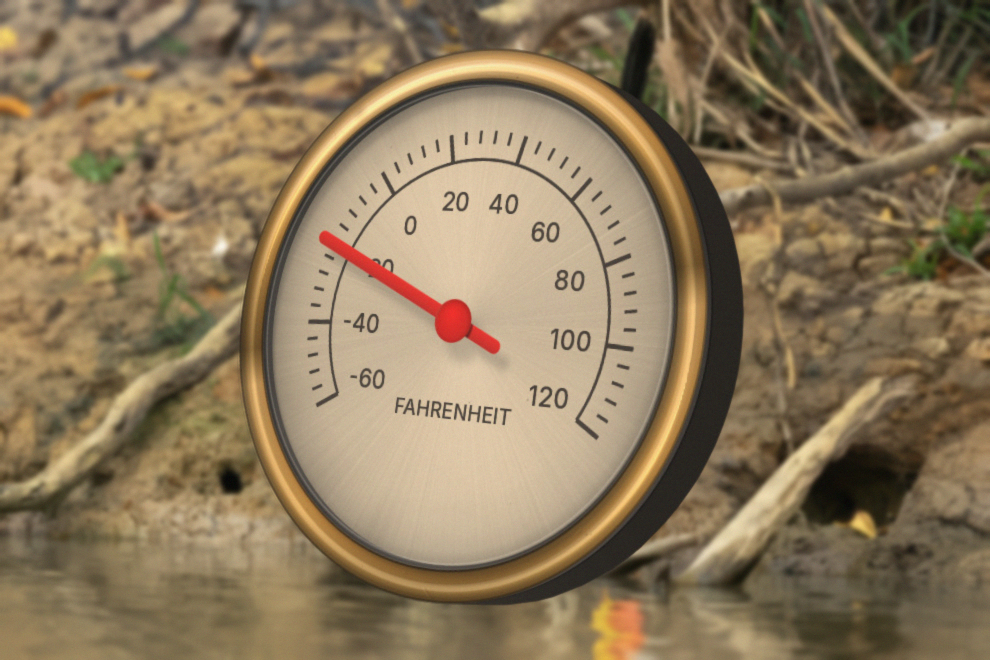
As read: -20; °F
